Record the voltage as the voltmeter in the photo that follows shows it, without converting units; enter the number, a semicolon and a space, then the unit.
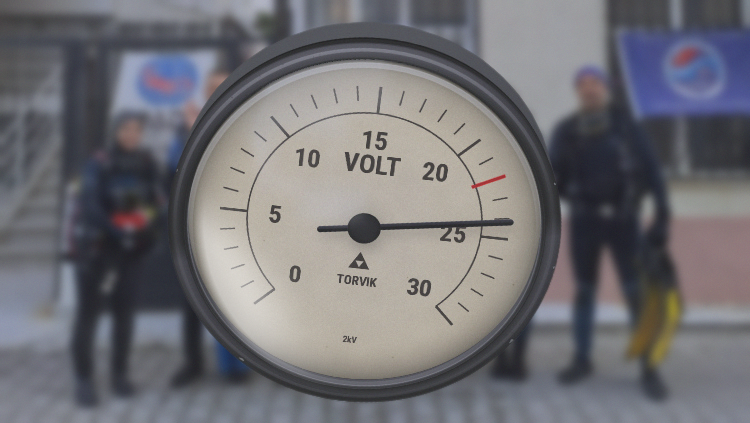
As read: 24; V
